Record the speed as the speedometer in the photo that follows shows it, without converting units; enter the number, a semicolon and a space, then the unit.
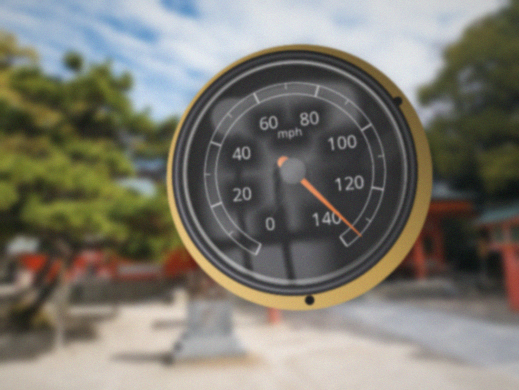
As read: 135; mph
